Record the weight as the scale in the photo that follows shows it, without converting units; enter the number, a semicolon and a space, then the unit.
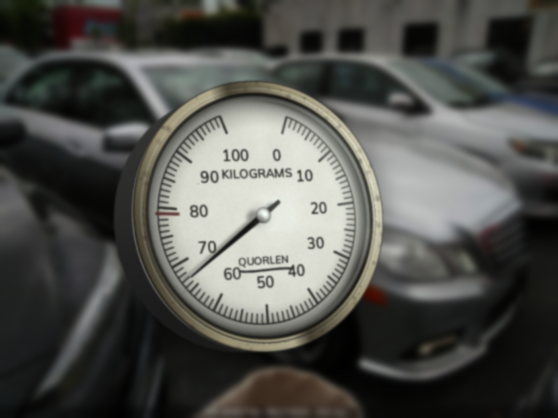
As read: 67; kg
